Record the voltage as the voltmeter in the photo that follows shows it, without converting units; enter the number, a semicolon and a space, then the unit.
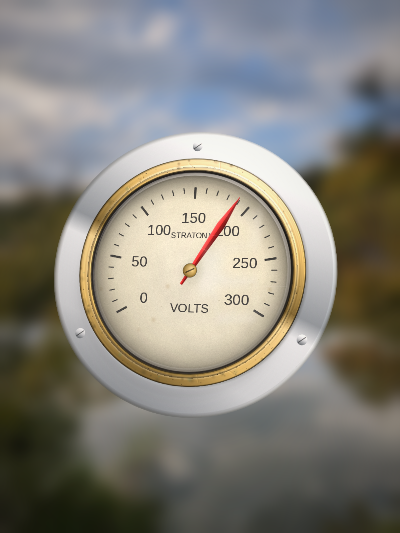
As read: 190; V
